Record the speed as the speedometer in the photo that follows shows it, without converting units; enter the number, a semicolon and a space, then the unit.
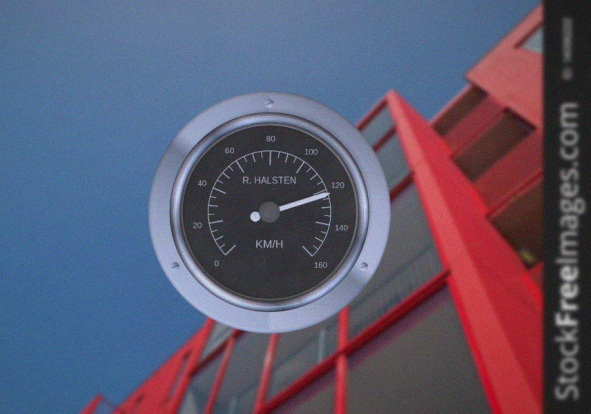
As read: 122.5; km/h
